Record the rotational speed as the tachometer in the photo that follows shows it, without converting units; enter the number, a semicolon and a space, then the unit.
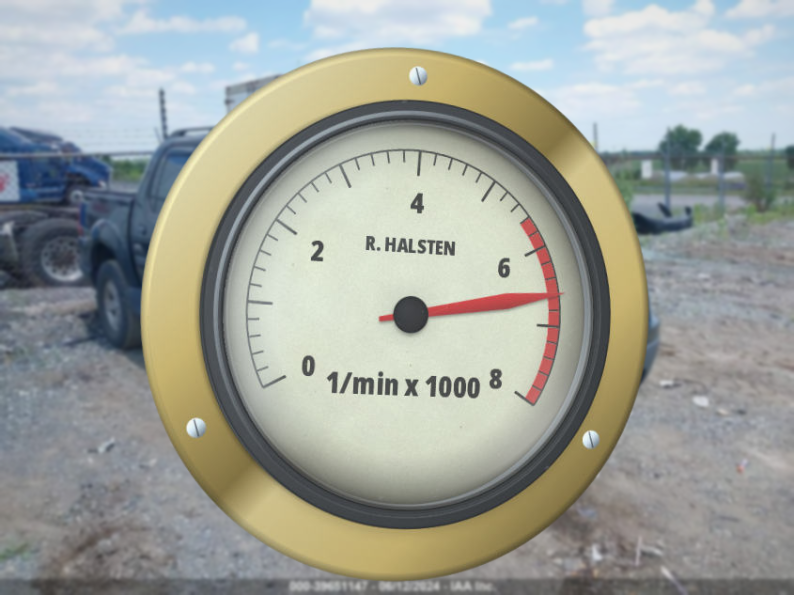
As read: 6600; rpm
